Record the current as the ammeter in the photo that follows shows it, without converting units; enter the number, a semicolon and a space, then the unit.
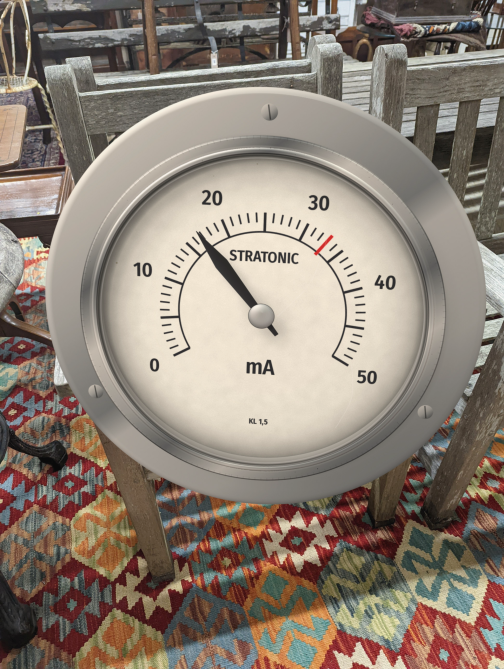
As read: 17; mA
